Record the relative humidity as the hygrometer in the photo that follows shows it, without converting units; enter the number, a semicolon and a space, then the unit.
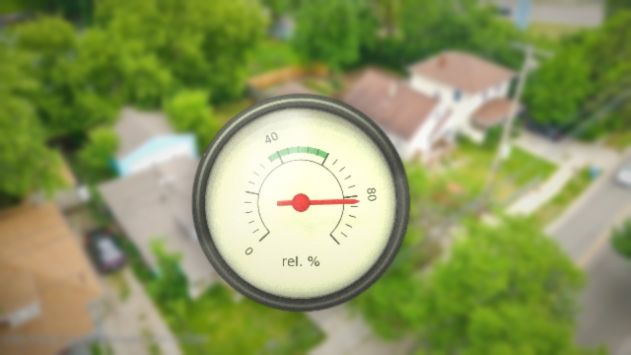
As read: 82; %
